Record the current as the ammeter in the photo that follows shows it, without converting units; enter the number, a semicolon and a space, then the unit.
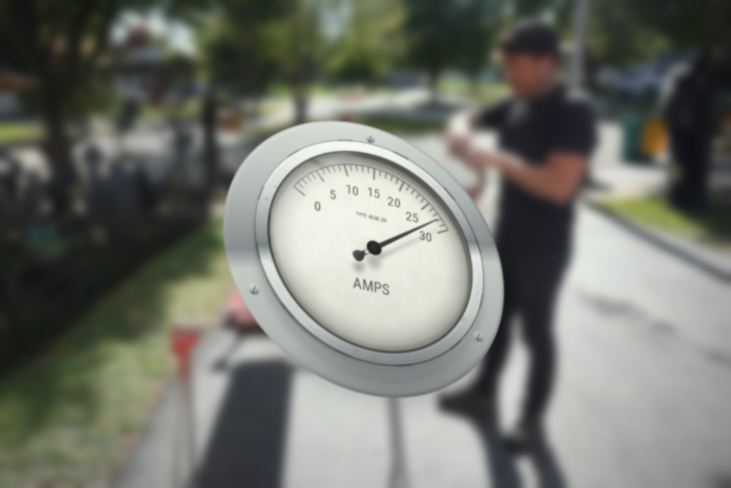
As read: 28; A
